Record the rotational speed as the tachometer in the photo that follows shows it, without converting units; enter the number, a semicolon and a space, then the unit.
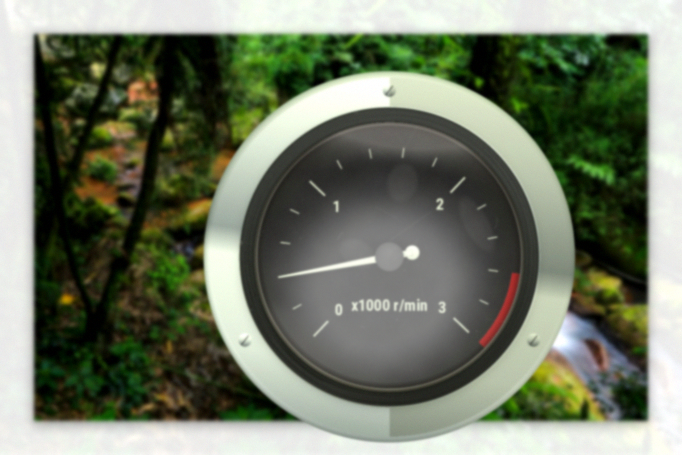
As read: 400; rpm
